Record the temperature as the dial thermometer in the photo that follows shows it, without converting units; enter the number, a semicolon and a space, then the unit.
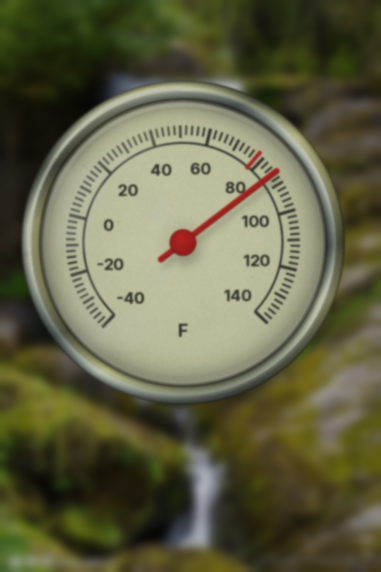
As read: 86; °F
